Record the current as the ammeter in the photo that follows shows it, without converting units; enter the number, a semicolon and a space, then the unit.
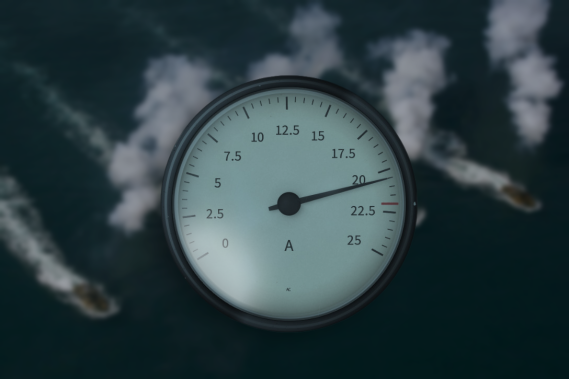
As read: 20.5; A
